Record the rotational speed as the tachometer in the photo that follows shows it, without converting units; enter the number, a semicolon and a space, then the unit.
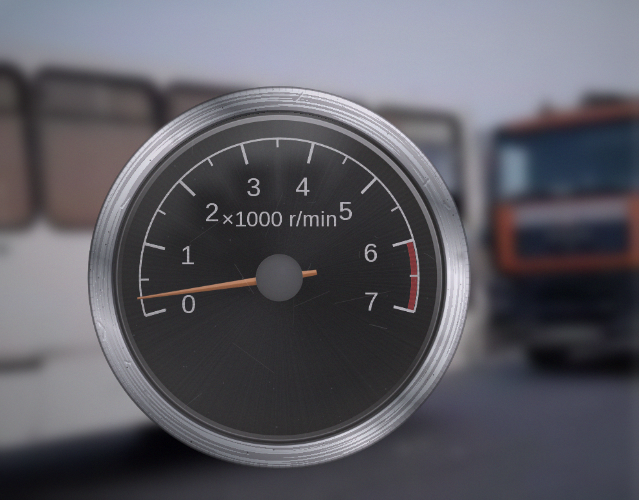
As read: 250; rpm
